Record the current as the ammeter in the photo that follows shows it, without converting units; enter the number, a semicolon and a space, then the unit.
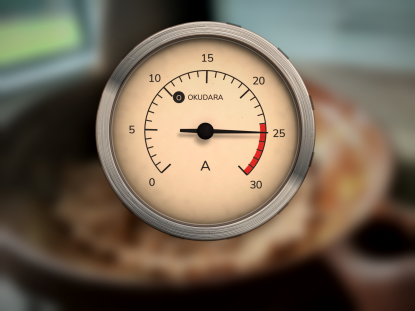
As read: 25; A
